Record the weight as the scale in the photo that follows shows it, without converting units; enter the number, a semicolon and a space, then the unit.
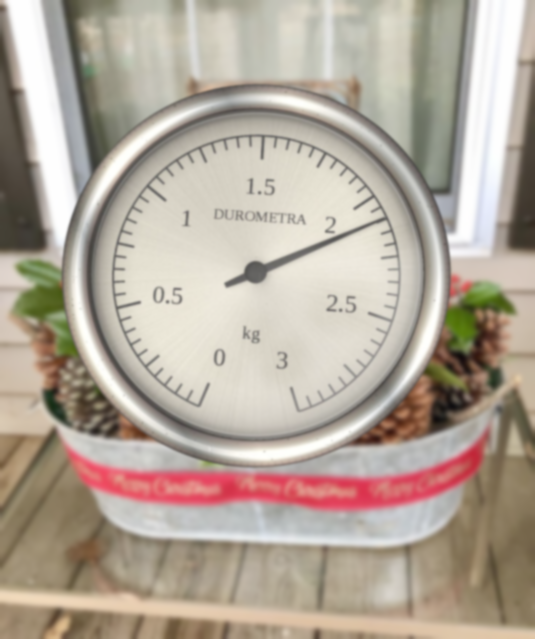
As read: 2.1; kg
